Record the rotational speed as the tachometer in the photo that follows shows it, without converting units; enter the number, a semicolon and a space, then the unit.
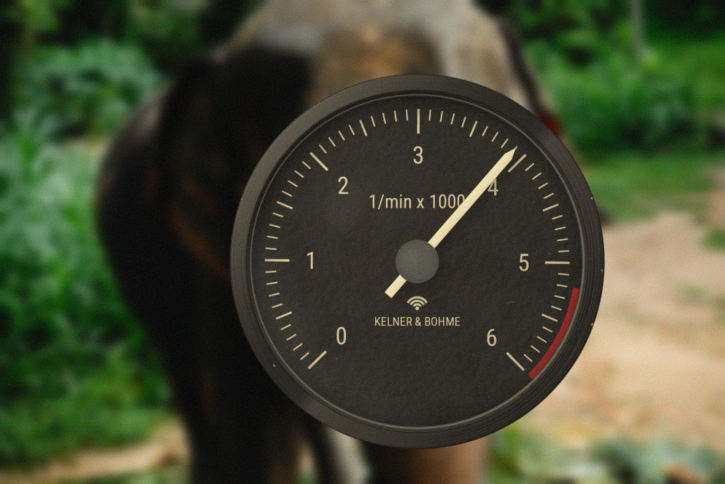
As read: 3900; rpm
